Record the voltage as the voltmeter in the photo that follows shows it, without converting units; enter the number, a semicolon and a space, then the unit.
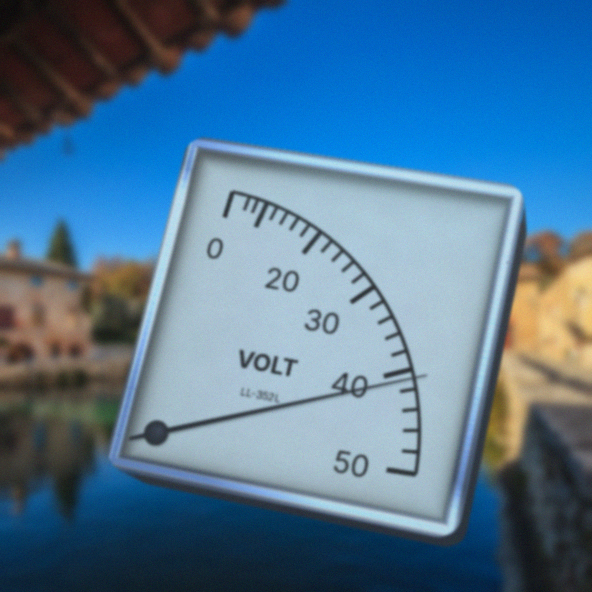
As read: 41; V
